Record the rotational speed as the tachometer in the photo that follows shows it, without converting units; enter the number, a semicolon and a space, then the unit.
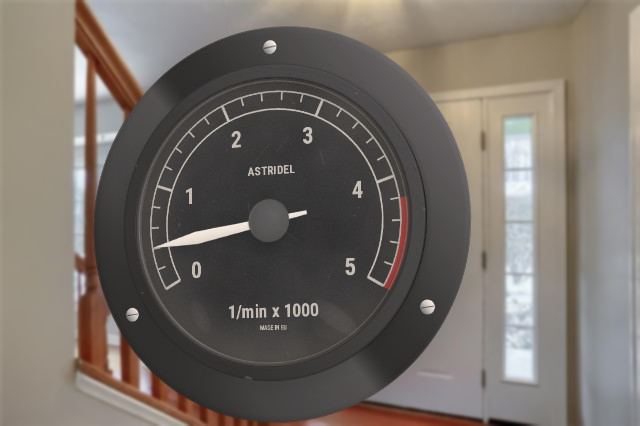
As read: 400; rpm
